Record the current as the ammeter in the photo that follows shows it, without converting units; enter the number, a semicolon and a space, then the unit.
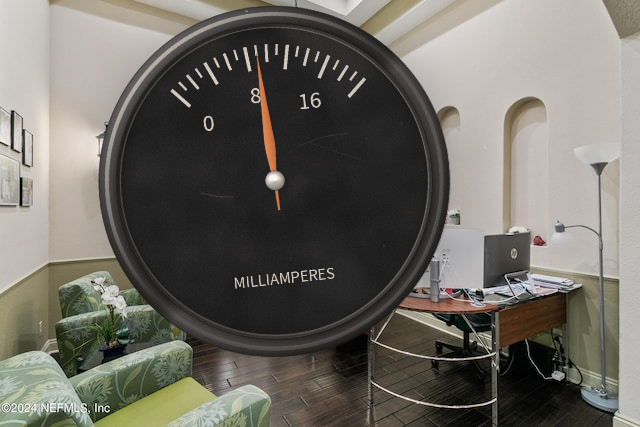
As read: 9; mA
